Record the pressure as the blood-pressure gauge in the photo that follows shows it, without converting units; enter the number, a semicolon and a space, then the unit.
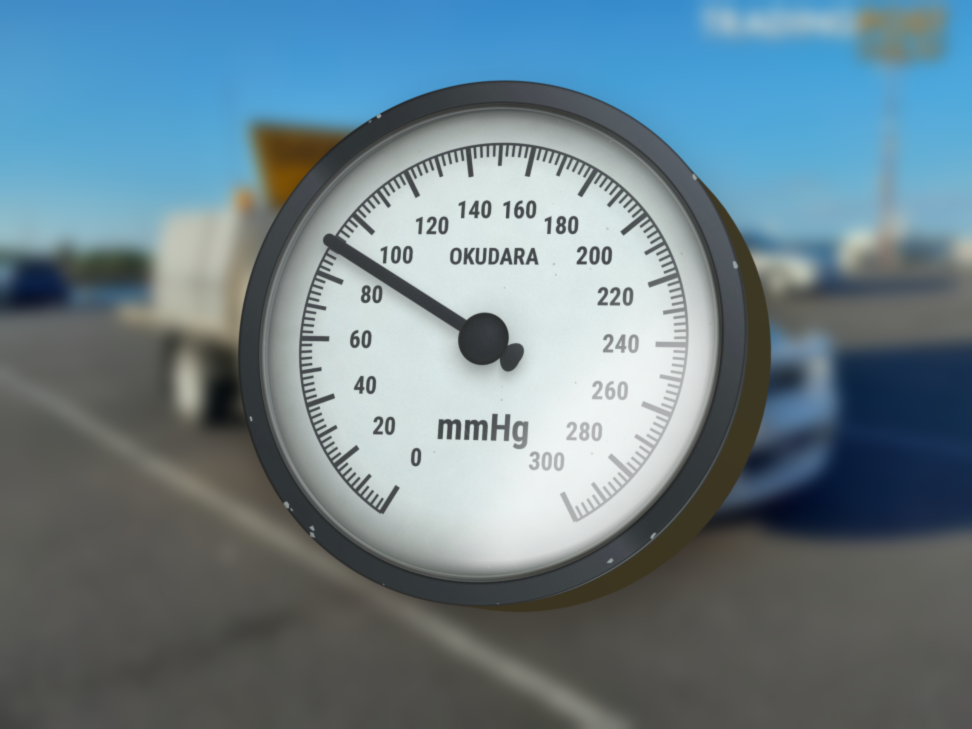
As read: 90; mmHg
